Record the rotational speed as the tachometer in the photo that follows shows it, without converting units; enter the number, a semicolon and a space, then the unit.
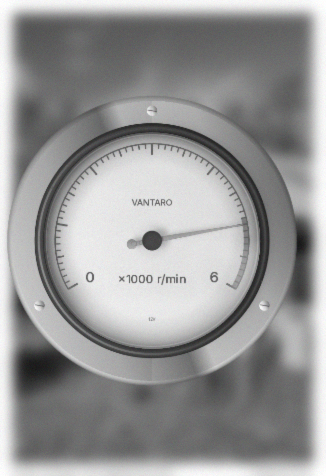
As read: 5000; rpm
